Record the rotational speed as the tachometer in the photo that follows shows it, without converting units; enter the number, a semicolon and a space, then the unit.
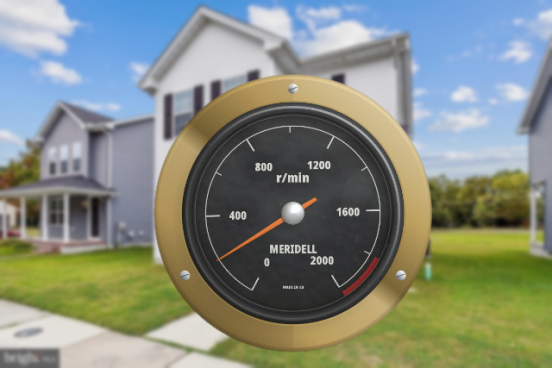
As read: 200; rpm
